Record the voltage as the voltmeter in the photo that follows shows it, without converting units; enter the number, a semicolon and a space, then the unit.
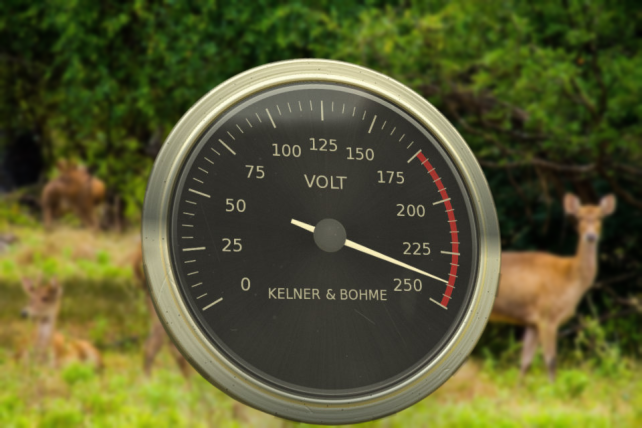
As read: 240; V
